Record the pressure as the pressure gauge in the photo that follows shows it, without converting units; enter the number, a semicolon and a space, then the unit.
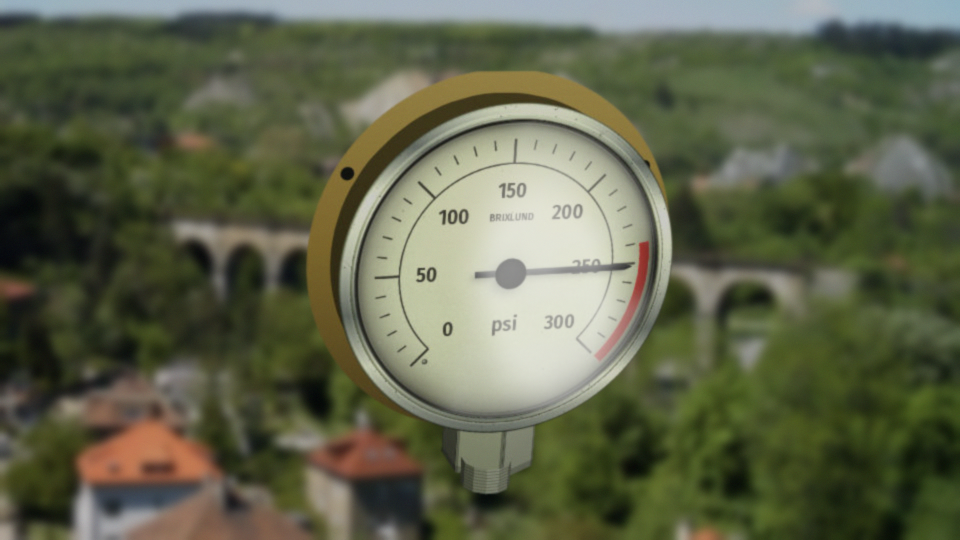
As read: 250; psi
